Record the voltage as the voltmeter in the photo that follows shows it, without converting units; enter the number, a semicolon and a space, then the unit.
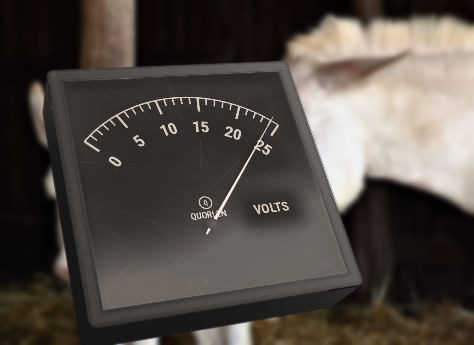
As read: 24; V
